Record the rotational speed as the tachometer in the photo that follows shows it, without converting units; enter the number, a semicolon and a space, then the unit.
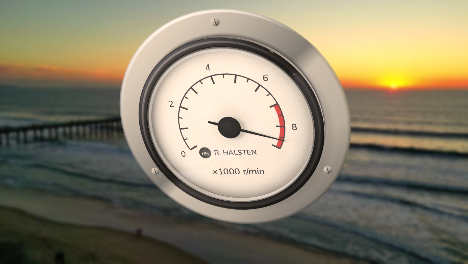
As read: 8500; rpm
